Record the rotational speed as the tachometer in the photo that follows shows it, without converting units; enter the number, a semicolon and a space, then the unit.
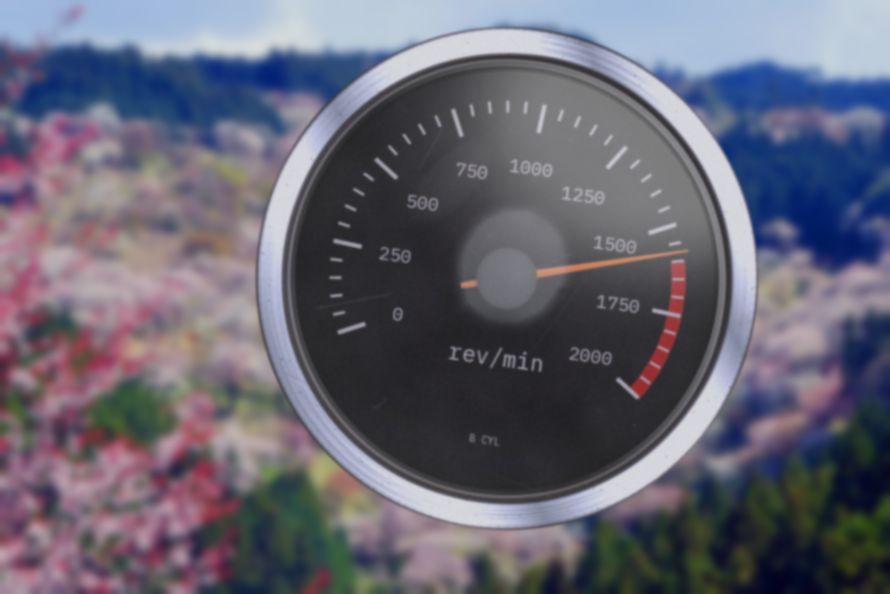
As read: 1575; rpm
